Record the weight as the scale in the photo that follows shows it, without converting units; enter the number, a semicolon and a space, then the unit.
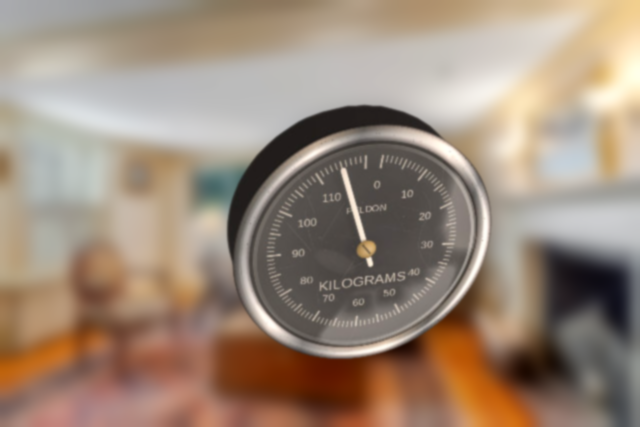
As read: 115; kg
